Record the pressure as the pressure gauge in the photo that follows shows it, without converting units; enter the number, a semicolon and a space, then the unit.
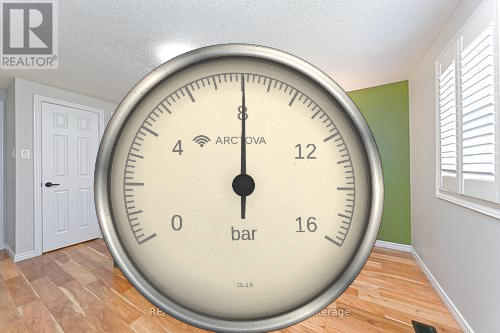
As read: 8; bar
